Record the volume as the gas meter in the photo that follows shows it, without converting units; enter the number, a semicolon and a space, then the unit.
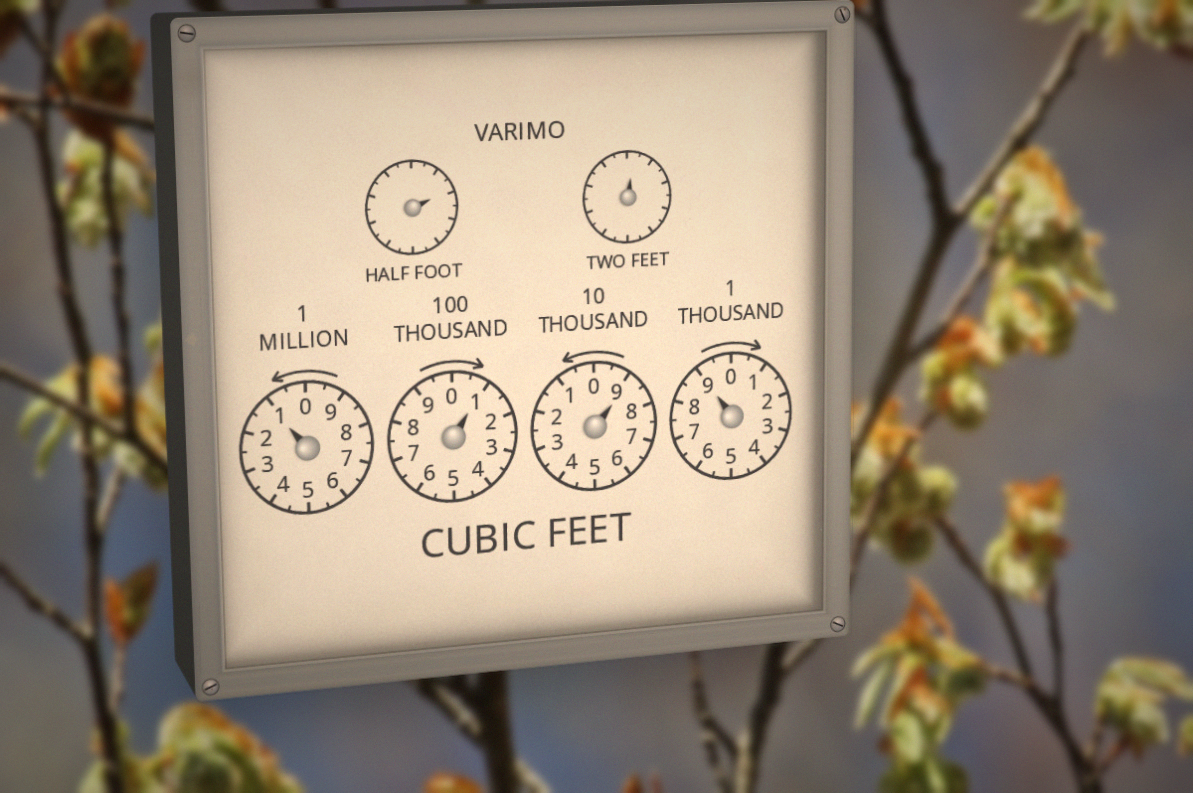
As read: 108900; ft³
